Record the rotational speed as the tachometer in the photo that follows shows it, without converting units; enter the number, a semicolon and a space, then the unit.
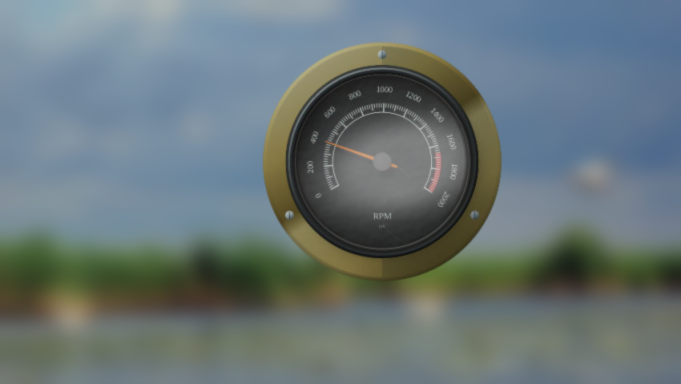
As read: 400; rpm
